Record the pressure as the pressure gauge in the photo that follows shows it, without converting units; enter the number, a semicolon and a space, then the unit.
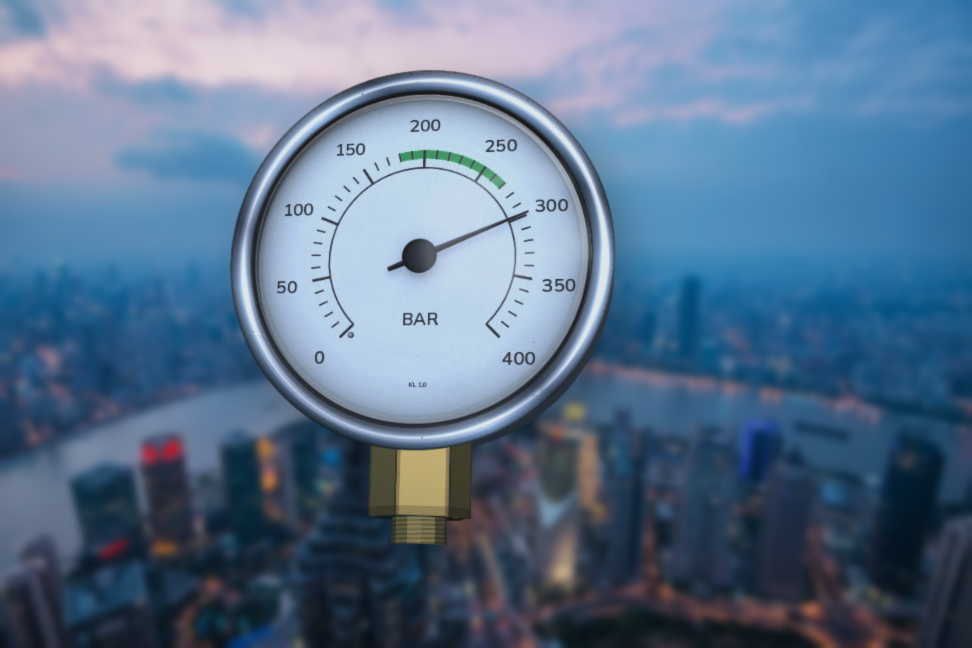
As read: 300; bar
